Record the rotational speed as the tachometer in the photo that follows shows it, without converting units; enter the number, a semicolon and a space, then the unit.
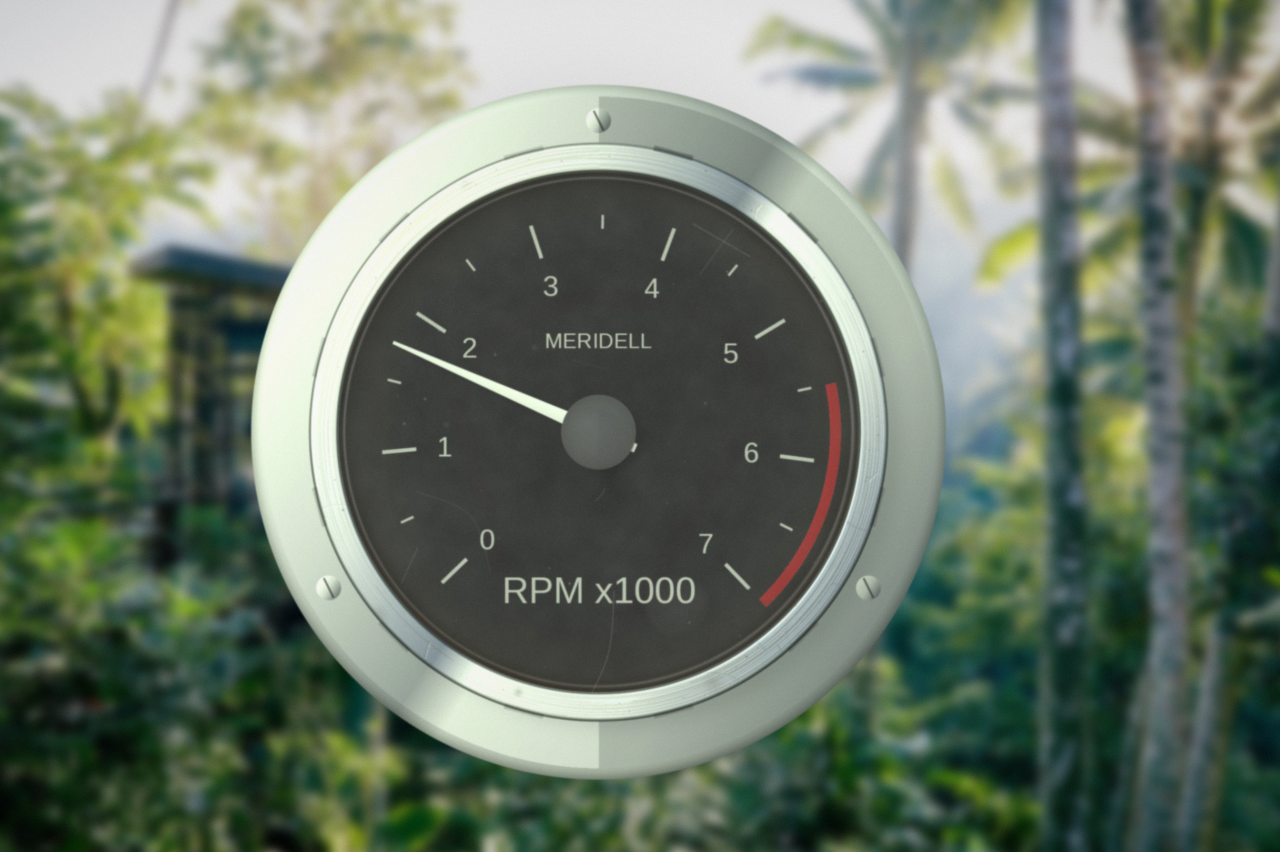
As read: 1750; rpm
